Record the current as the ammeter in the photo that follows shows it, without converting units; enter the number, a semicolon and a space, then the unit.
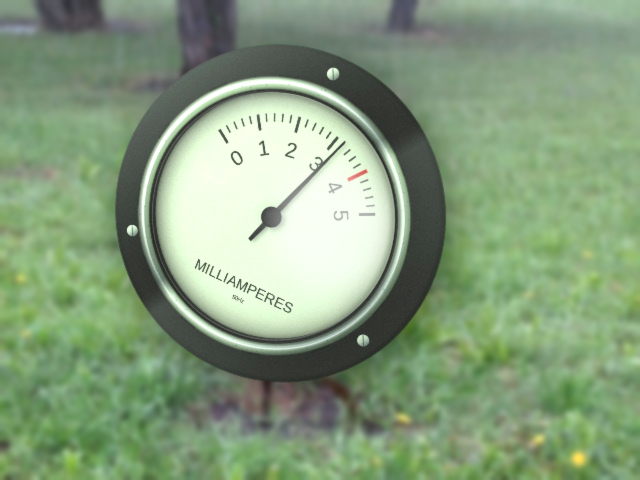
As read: 3.2; mA
